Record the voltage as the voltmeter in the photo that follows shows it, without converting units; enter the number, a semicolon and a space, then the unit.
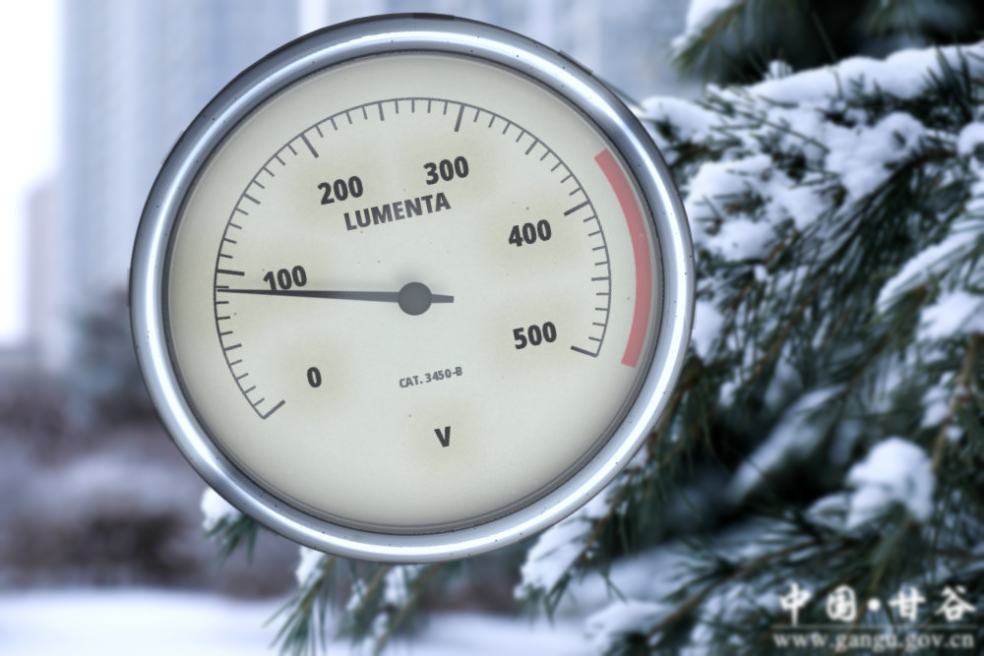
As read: 90; V
